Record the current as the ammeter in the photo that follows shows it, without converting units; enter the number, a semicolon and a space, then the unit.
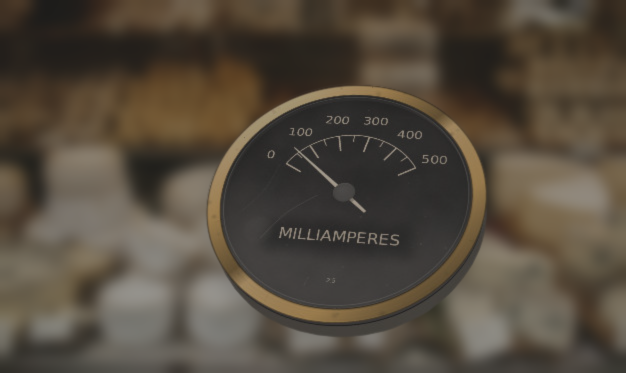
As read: 50; mA
